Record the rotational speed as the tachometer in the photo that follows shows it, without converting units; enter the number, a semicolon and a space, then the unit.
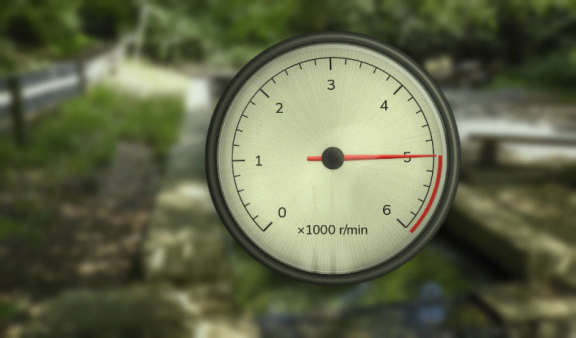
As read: 5000; rpm
